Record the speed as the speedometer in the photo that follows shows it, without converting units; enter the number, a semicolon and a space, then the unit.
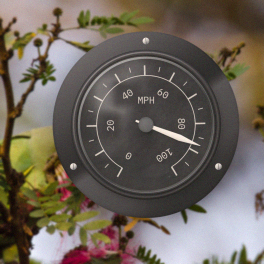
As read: 87.5; mph
